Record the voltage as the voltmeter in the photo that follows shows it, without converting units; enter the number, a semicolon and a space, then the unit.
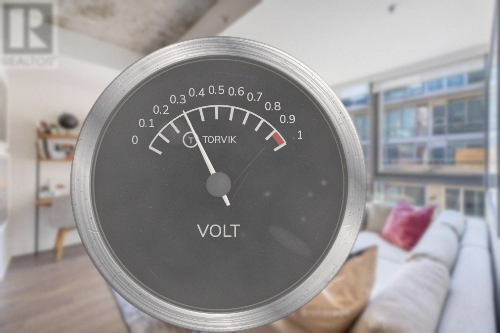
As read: 0.3; V
